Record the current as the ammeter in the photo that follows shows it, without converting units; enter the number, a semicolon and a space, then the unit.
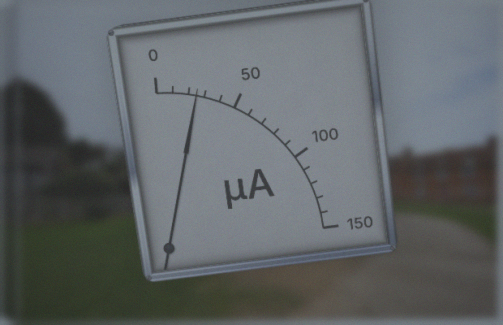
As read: 25; µA
